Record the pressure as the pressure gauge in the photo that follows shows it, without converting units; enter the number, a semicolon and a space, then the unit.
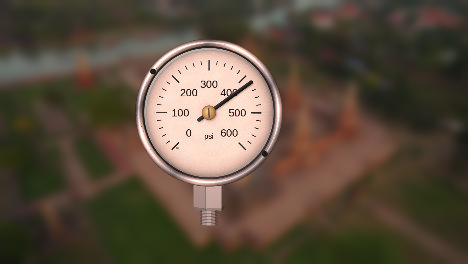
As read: 420; psi
